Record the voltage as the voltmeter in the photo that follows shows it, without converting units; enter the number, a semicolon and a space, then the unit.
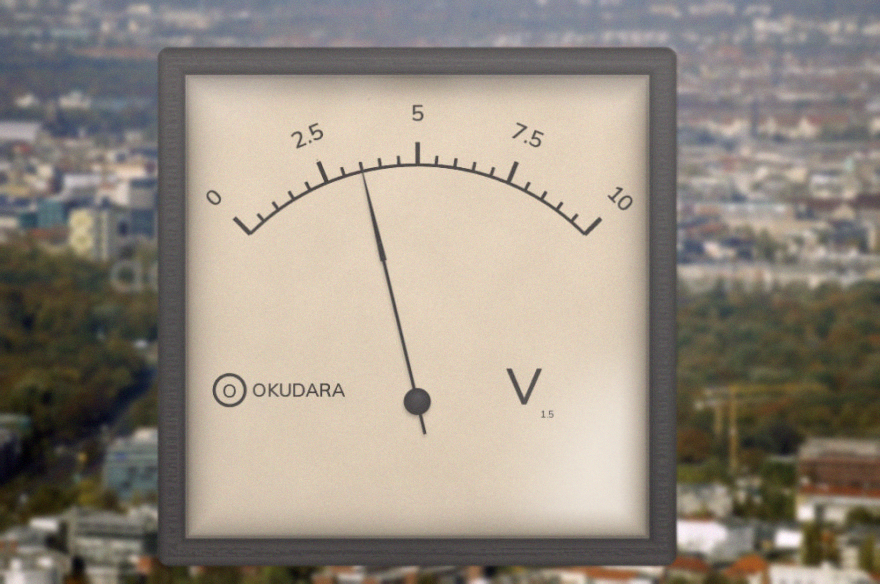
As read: 3.5; V
